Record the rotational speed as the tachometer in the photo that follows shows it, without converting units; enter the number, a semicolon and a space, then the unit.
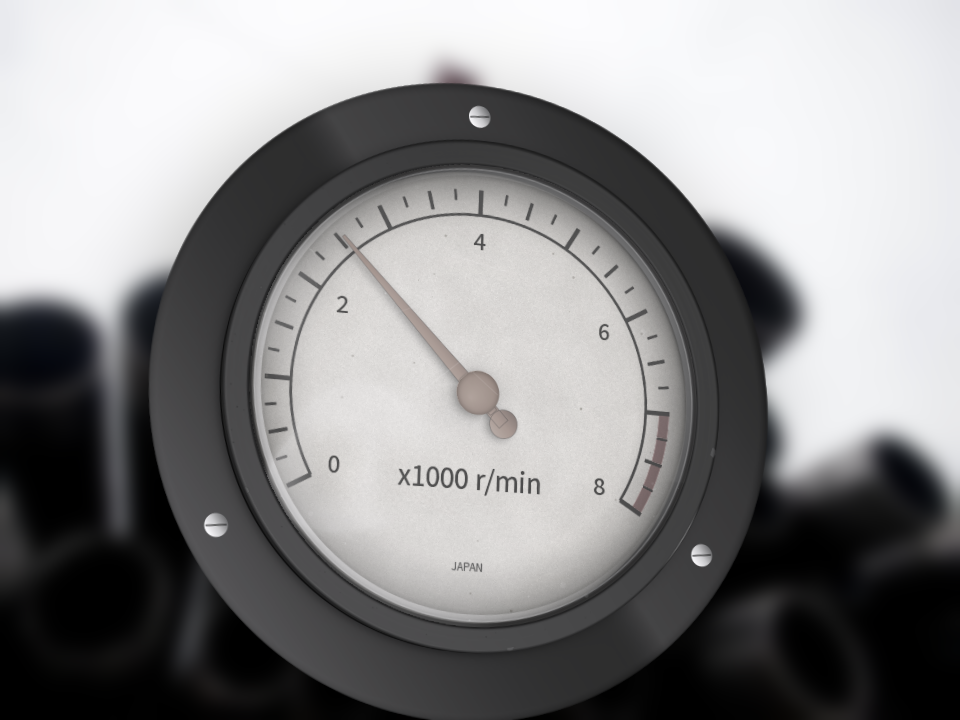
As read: 2500; rpm
